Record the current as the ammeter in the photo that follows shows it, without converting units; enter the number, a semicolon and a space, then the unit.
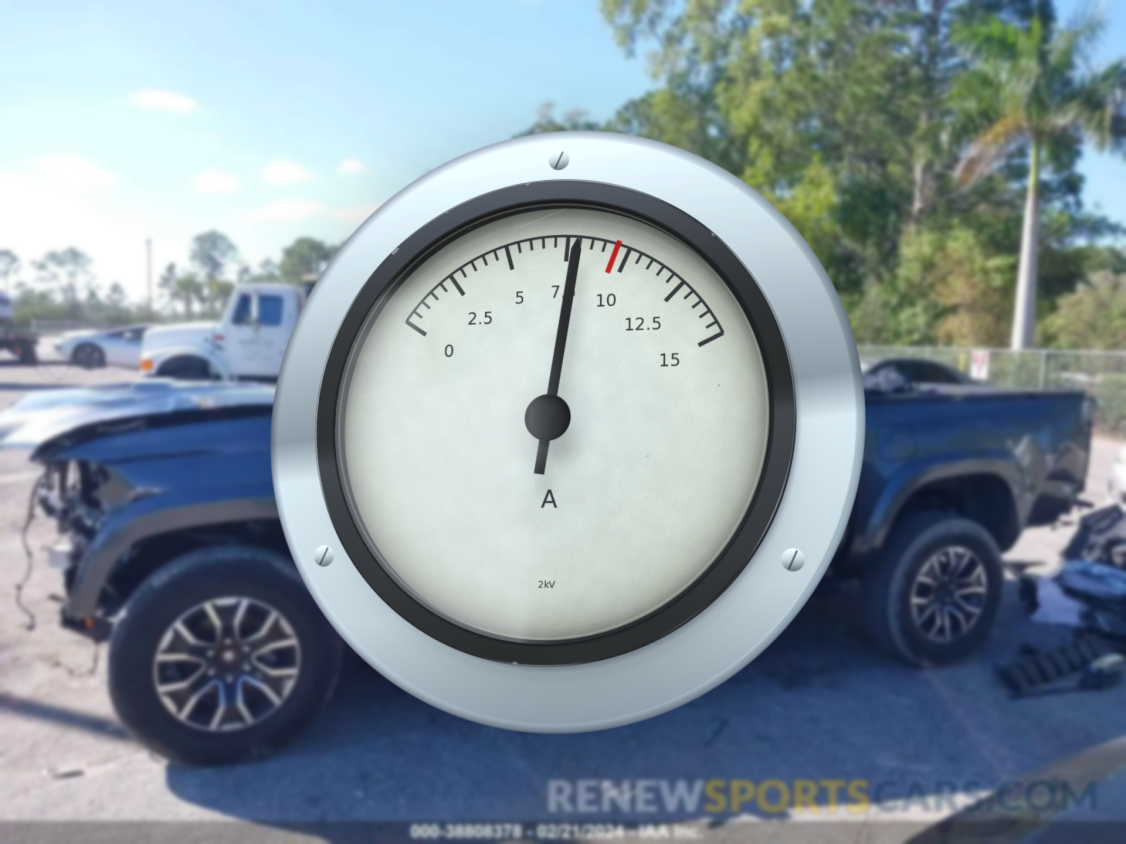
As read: 8; A
